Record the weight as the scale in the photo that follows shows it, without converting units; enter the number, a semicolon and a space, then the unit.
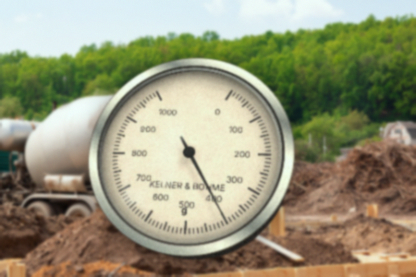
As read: 400; g
